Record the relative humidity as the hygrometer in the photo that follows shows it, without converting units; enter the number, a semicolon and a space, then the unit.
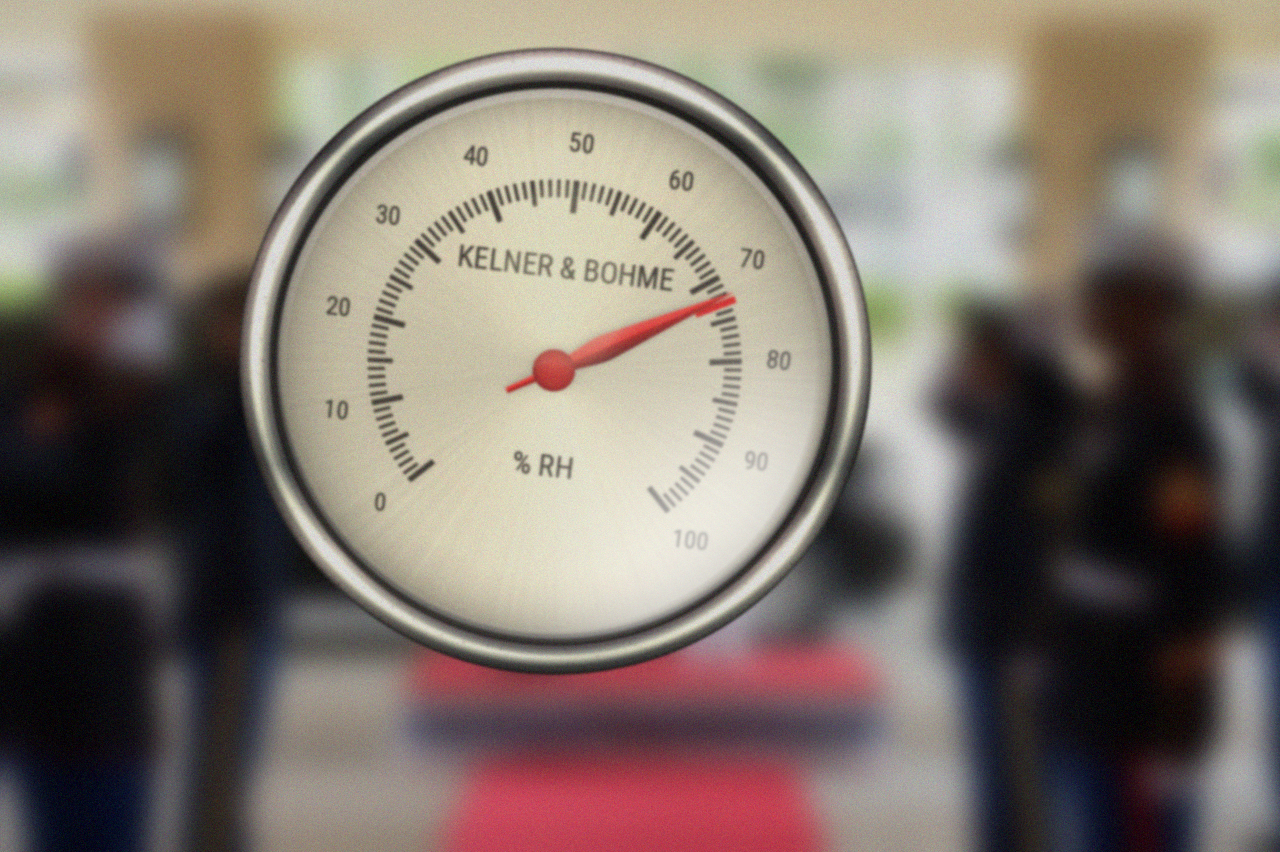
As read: 72; %
